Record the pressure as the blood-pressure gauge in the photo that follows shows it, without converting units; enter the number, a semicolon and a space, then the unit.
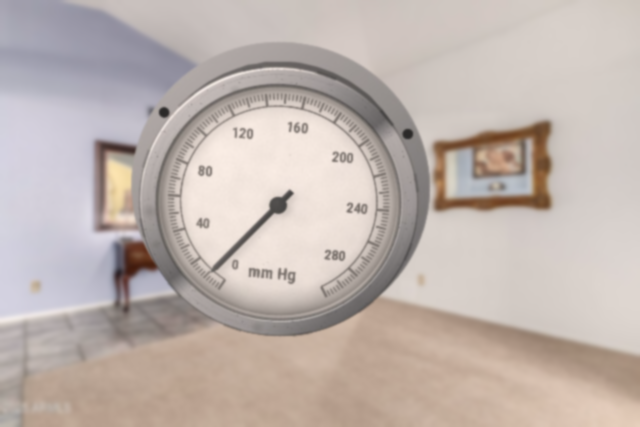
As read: 10; mmHg
